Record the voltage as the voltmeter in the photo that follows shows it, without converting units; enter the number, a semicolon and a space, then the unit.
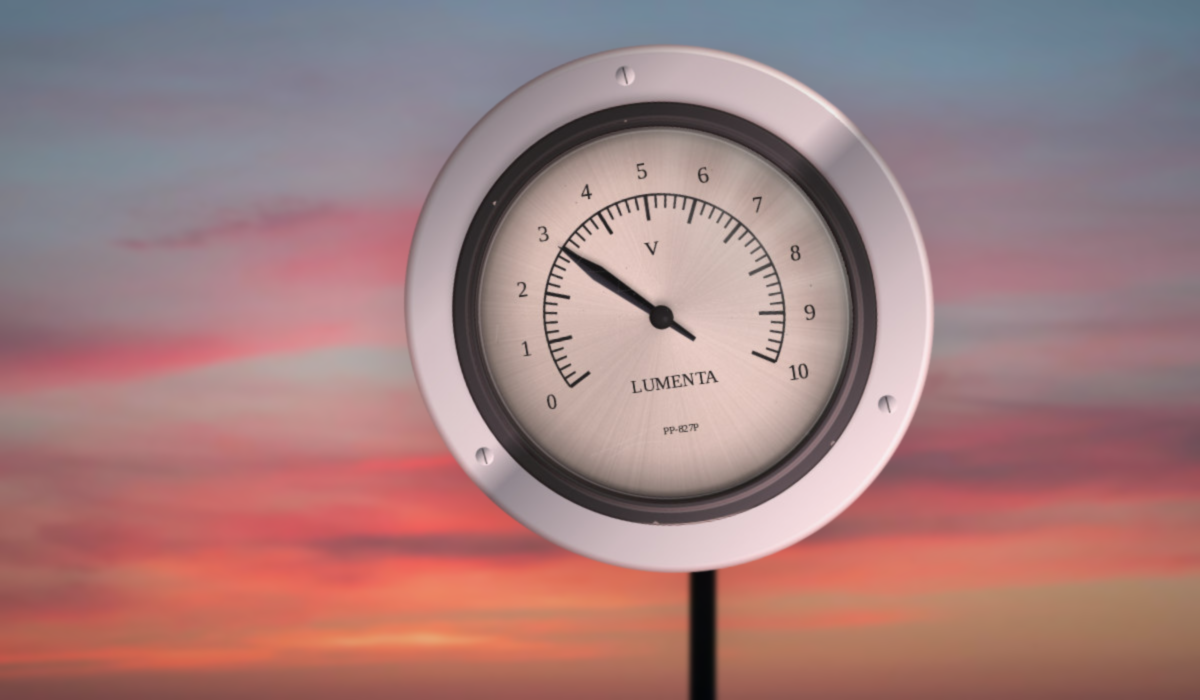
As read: 3; V
